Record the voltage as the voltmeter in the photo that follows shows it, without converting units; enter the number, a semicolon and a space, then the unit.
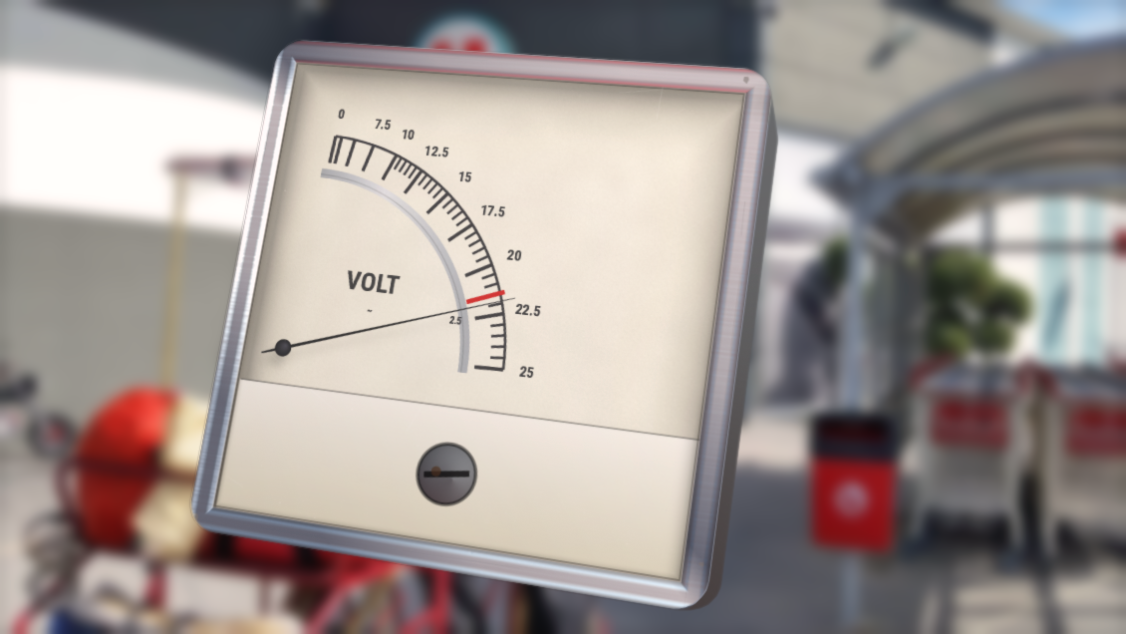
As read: 22; V
